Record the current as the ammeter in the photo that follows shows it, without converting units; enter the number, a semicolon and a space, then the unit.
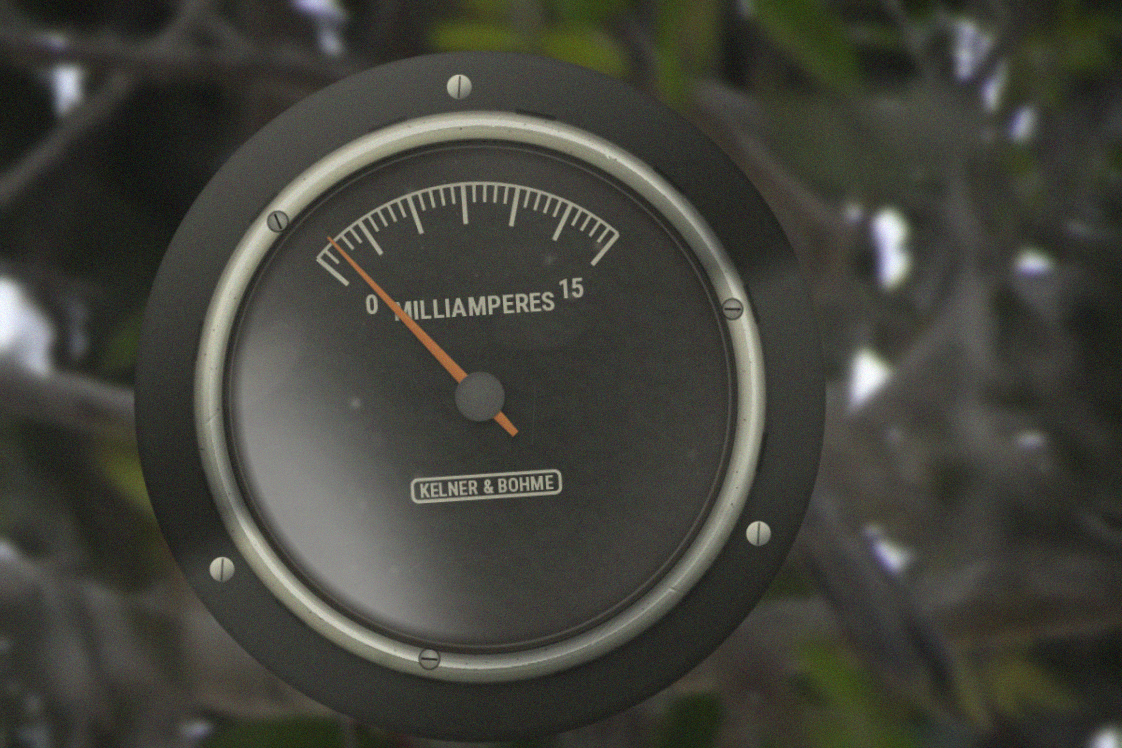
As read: 1; mA
